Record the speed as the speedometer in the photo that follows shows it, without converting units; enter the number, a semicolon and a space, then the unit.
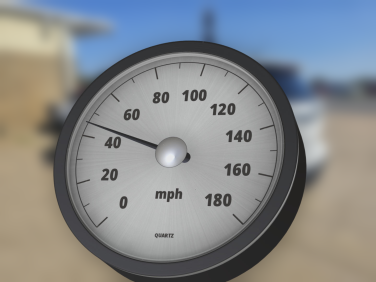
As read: 45; mph
